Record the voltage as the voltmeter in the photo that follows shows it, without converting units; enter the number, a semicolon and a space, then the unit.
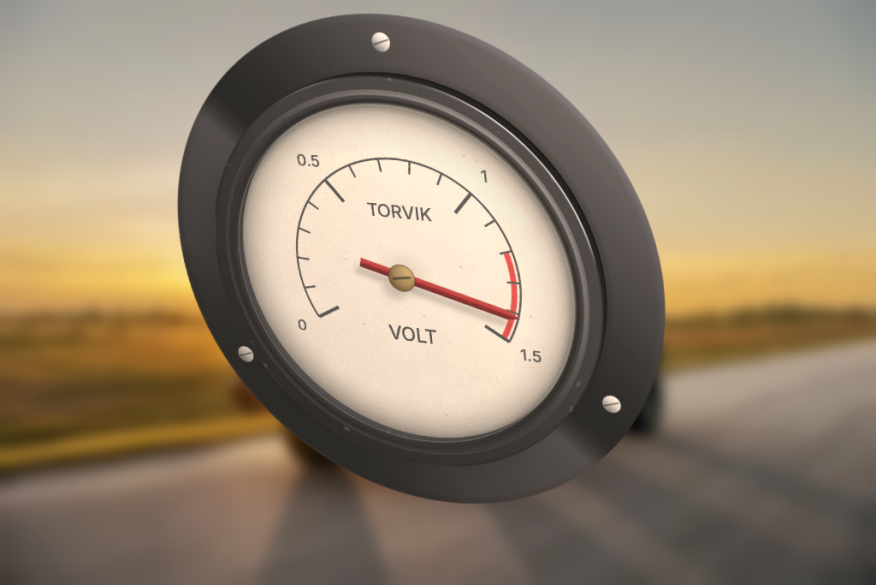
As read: 1.4; V
